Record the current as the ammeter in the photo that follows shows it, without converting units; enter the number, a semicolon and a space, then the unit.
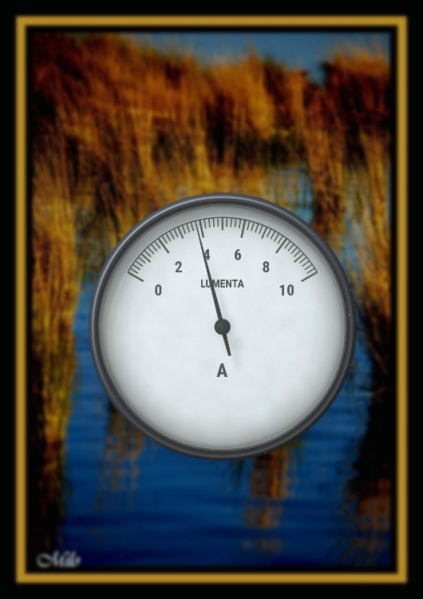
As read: 3.8; A
